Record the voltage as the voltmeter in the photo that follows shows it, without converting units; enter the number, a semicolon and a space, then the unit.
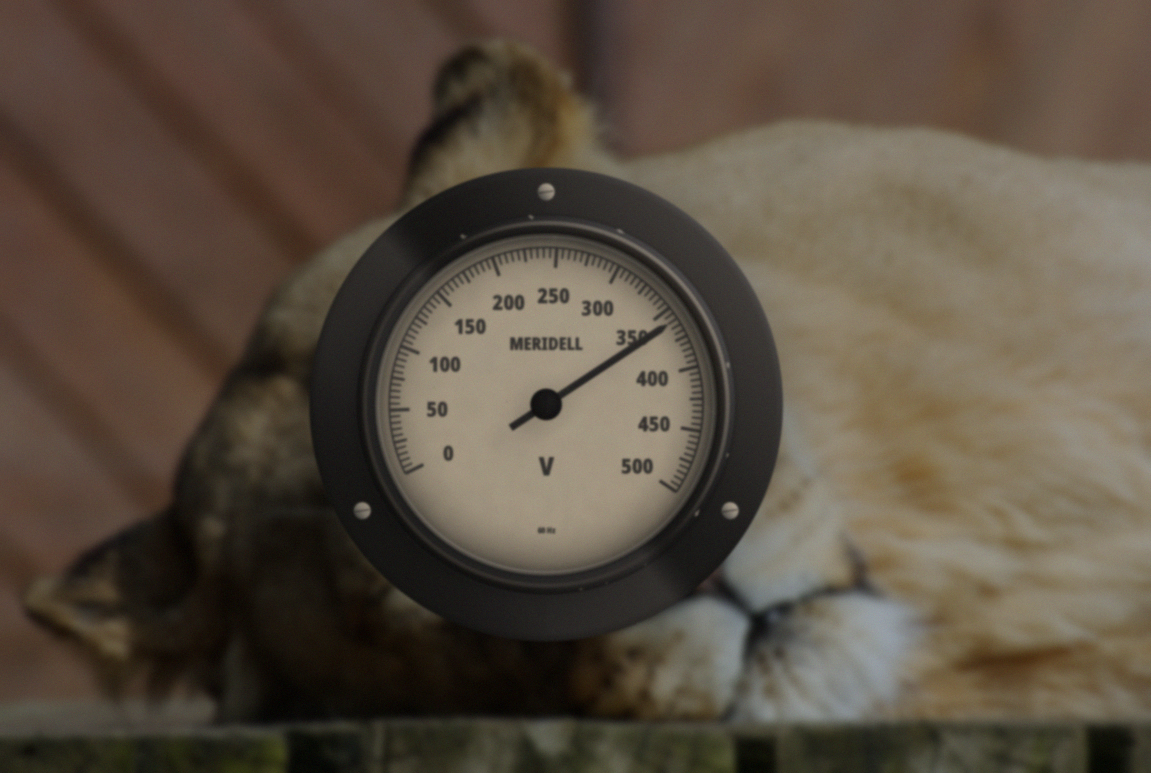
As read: 360; V
